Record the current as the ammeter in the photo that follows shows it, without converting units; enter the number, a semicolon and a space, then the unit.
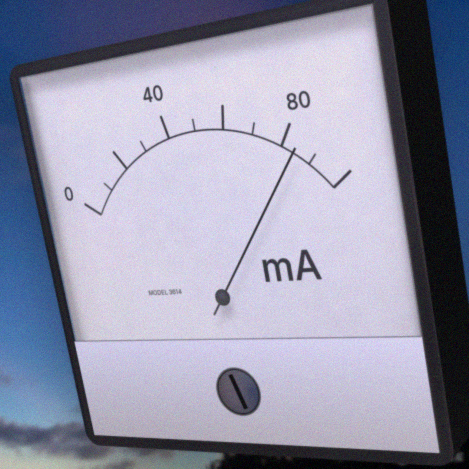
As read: 85; mA
